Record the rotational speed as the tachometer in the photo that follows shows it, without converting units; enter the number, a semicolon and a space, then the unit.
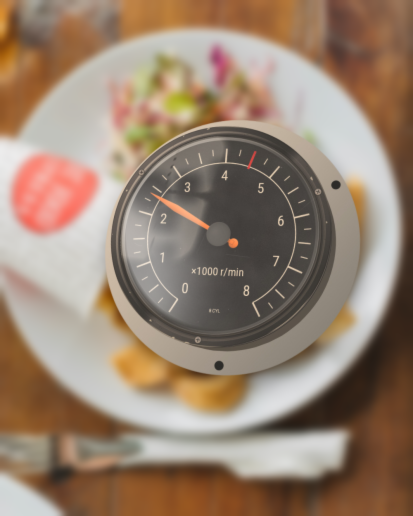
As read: 2375; rpm
